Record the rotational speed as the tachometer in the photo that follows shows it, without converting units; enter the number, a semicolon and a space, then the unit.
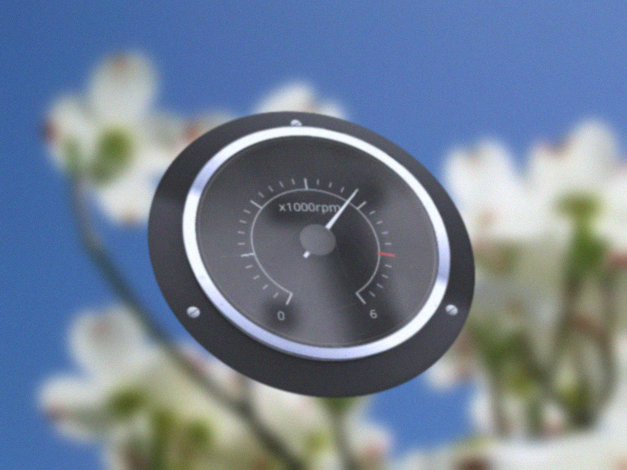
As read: 3800; rpm
